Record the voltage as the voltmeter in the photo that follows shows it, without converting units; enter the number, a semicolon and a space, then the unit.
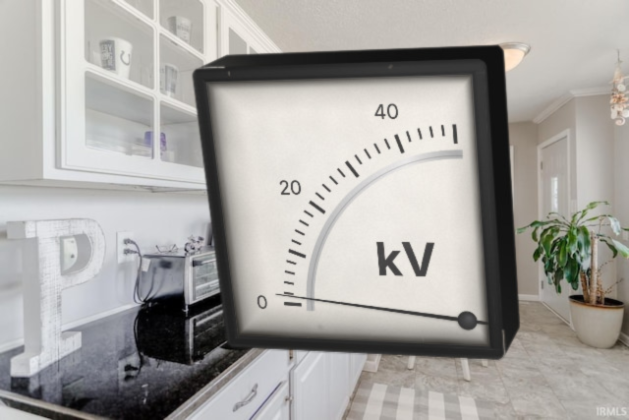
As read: 2; kV
